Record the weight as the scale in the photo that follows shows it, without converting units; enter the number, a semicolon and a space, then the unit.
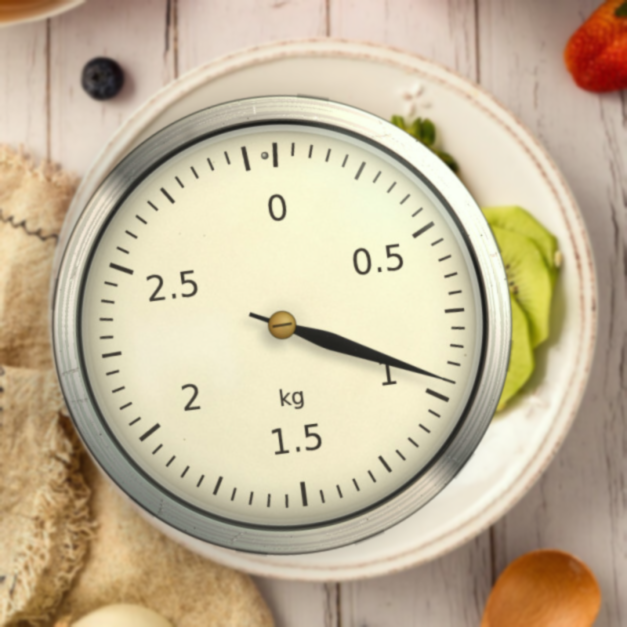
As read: 0.95; kg
